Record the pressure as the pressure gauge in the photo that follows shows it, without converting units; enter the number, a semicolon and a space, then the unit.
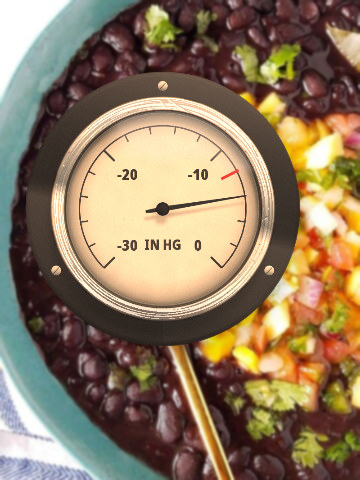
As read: -6; inHg
